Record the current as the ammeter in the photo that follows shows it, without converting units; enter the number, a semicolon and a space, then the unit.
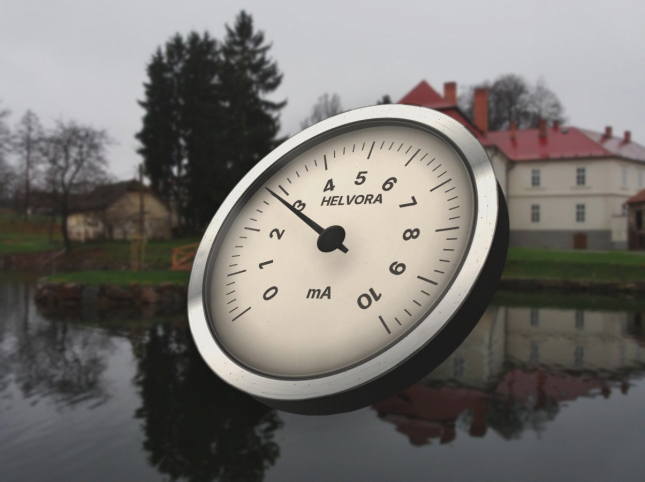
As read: 2.8; mA
